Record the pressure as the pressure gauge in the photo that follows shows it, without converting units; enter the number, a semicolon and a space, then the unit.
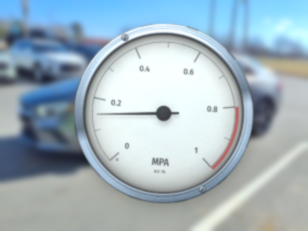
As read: 0.15; MPa
